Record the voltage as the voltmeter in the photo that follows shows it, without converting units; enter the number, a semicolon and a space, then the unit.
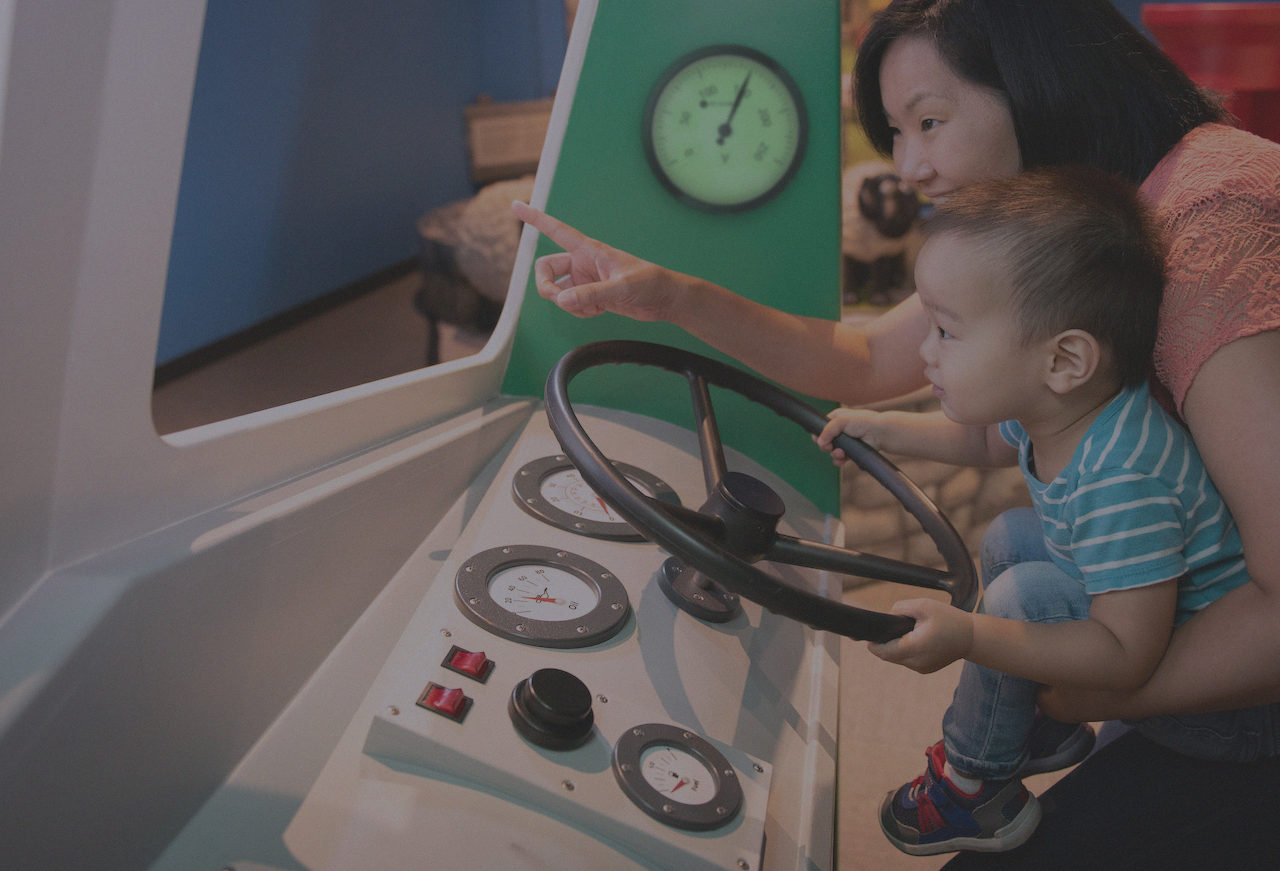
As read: 150; V
